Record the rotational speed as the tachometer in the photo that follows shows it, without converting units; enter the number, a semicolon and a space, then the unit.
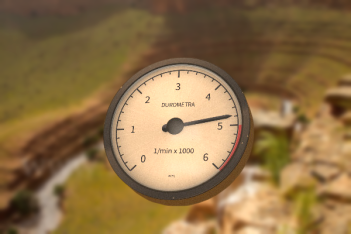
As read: 4800; rpm
